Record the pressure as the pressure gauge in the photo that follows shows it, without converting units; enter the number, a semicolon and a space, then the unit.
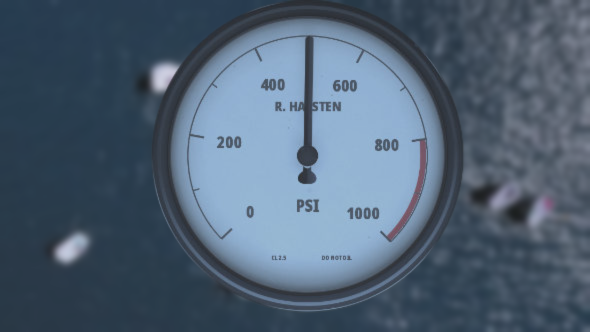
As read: 500; psi
